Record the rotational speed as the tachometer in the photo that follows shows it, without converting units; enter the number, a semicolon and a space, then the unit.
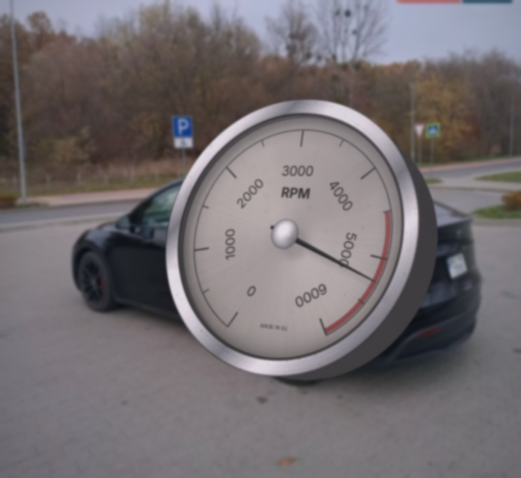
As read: 5250; rpm
